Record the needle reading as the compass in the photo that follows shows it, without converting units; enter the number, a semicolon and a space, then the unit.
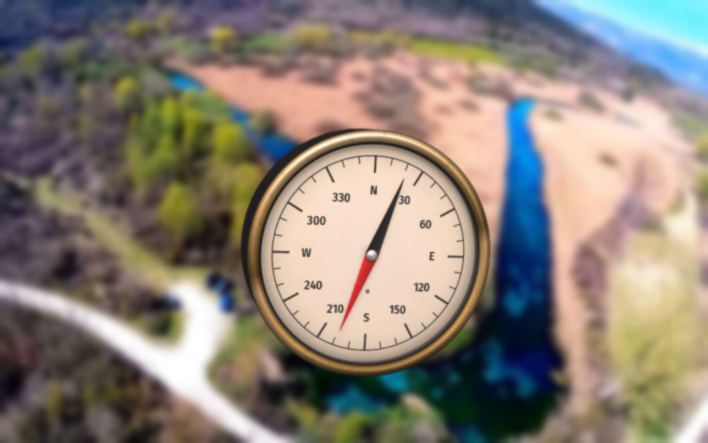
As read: 200; °
